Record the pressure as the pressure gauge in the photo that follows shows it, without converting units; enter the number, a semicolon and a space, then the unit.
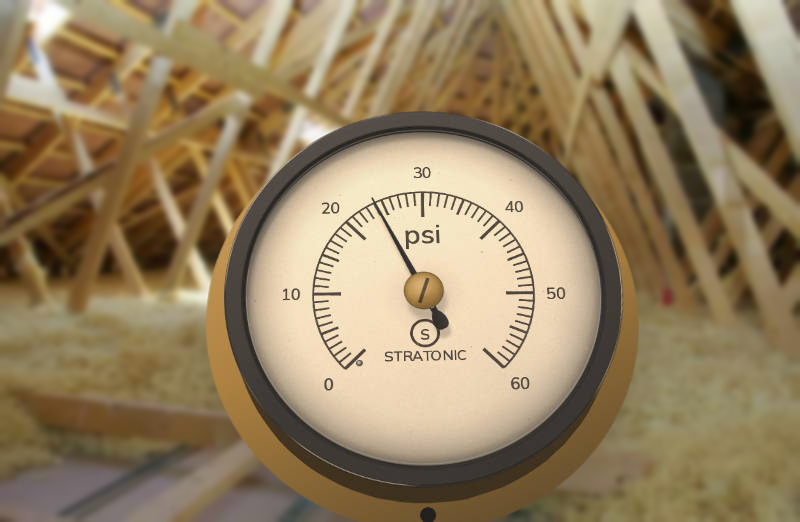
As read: 24; psi
